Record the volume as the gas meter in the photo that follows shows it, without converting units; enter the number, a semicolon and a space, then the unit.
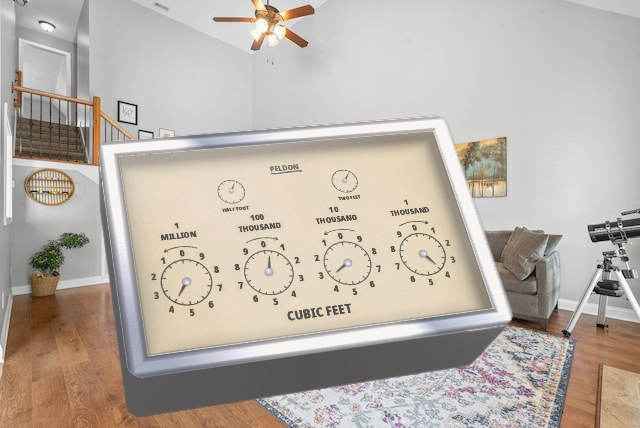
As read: 403400; ft³
